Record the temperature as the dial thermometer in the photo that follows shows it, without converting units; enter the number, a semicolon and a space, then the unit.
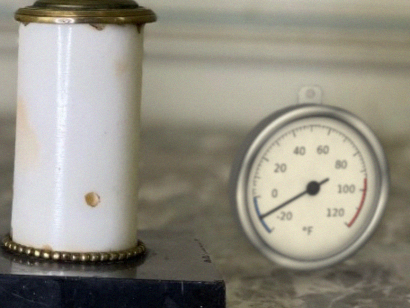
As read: -10; °F
